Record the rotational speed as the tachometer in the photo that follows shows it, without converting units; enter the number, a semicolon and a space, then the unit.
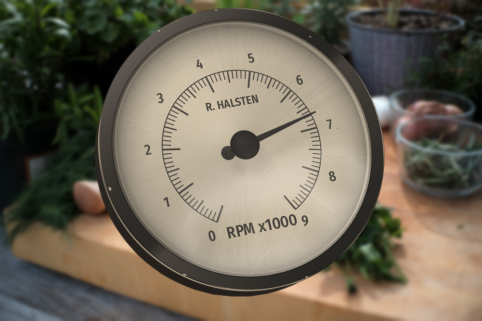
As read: 6700; rpm
